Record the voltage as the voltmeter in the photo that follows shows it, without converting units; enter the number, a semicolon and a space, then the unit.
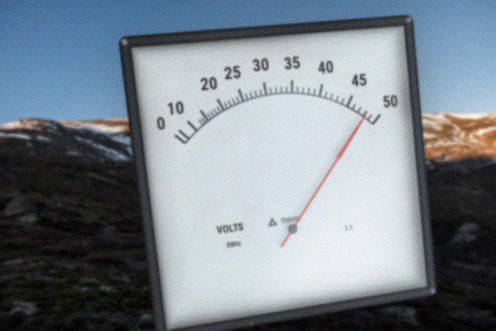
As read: 48; V
